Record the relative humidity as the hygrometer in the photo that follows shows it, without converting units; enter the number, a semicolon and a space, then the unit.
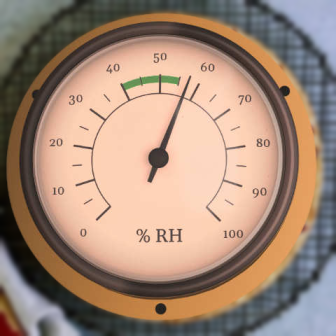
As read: 57.5; %
